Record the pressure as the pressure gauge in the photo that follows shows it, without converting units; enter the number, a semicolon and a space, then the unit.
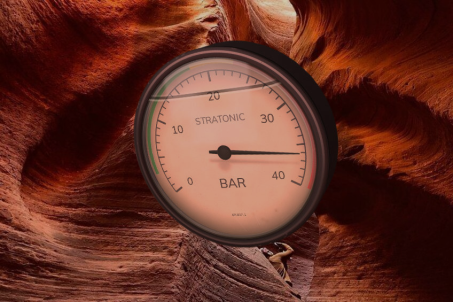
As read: 36; bar
